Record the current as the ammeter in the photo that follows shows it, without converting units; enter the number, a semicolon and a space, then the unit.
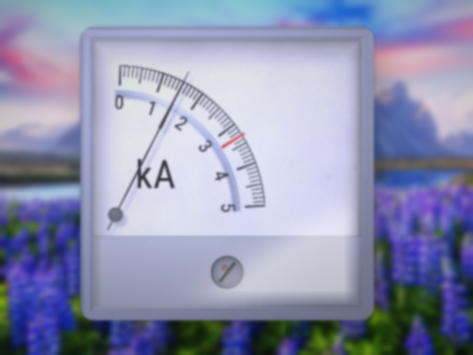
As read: 1.5; kA
